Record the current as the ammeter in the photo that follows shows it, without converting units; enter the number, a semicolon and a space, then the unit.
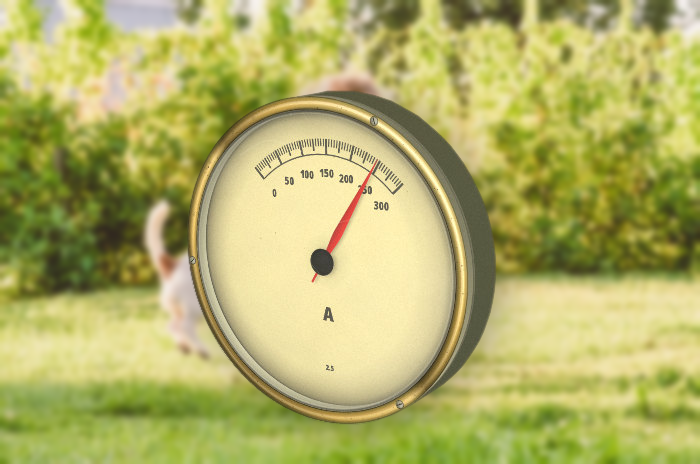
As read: 250; A
